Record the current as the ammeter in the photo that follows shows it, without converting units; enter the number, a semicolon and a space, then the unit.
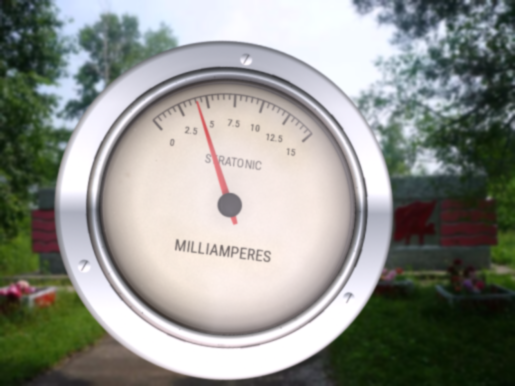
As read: 4; mA
